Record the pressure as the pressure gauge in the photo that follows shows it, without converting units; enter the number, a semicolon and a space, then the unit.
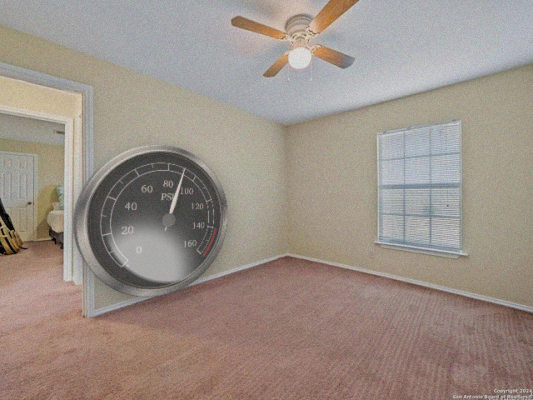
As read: 90; psi
